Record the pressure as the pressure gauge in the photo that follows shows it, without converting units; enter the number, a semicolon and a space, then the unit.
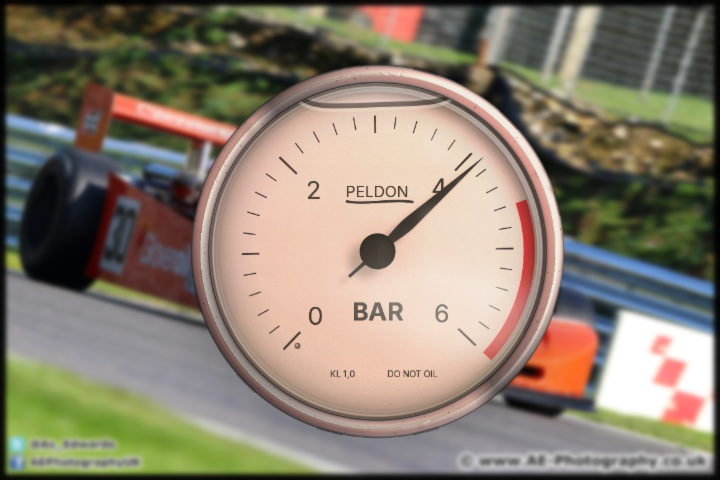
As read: 4.1; bar
